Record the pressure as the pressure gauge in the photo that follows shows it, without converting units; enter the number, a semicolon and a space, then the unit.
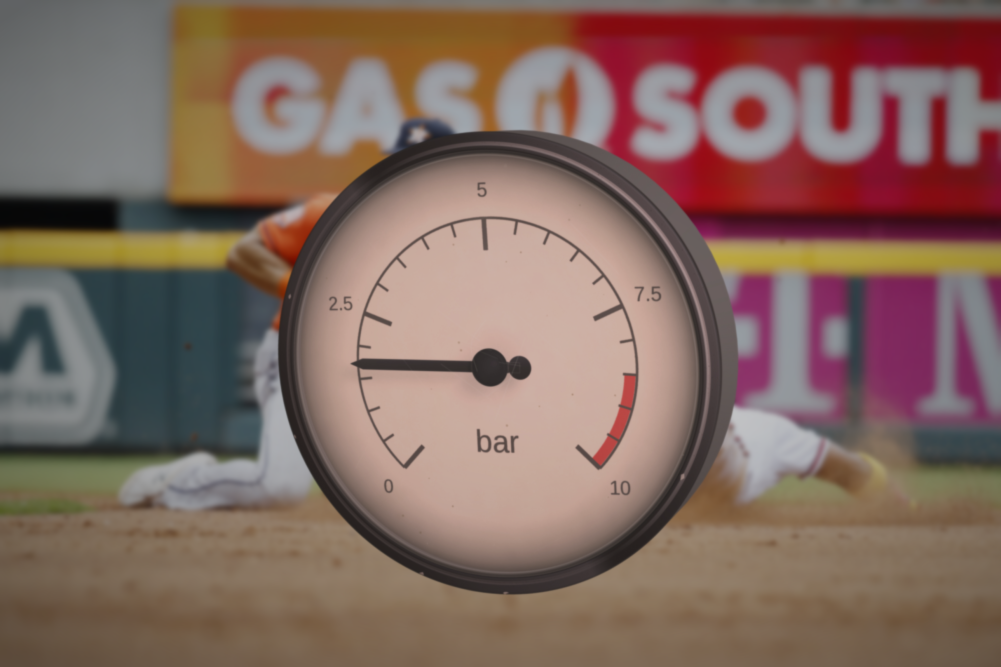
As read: 1.75; bar
